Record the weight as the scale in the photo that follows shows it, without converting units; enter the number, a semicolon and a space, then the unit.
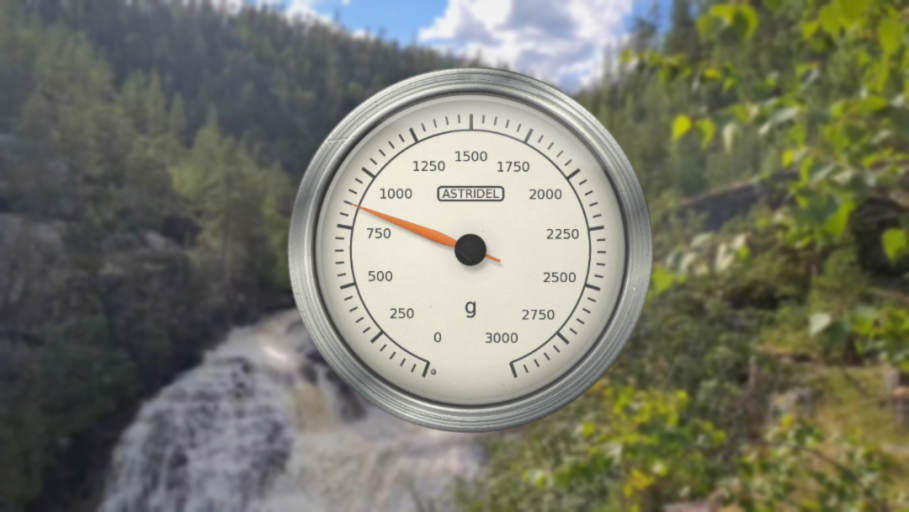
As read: 850; g
